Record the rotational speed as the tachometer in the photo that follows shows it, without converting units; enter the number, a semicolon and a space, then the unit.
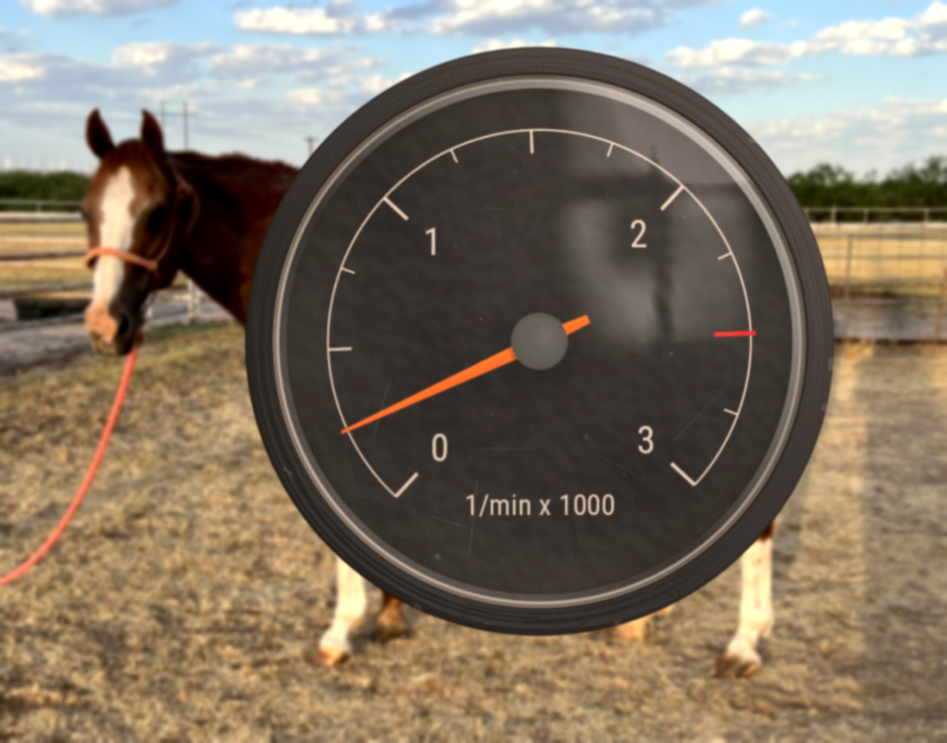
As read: 250; rpm
